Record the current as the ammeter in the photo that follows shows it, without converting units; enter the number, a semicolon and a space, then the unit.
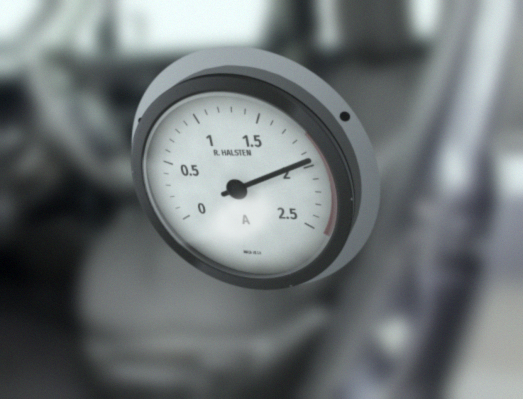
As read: 1.95; A
